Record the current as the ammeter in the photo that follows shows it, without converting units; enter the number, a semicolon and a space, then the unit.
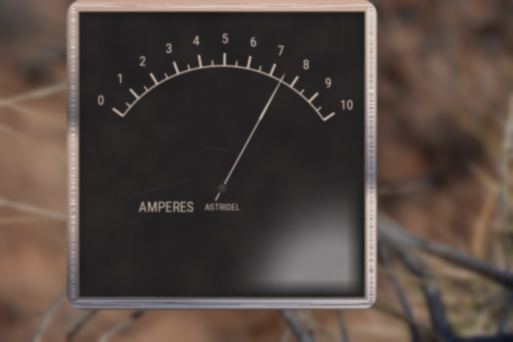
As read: 7.5; A
